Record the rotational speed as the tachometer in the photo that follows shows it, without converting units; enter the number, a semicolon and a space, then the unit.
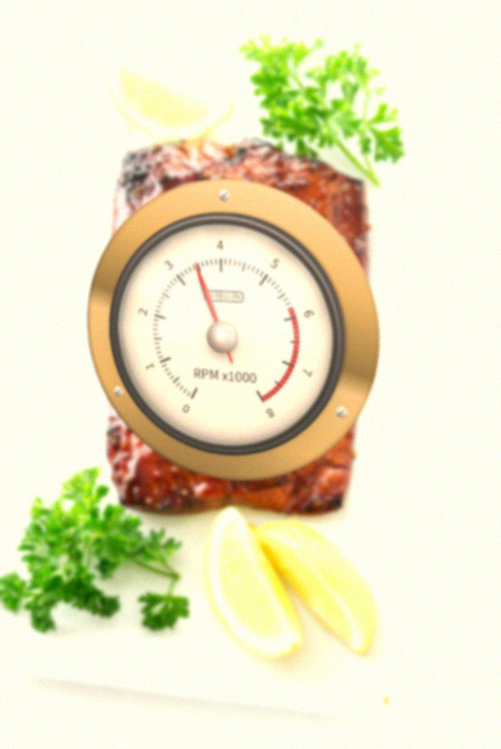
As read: 3500; rpm
